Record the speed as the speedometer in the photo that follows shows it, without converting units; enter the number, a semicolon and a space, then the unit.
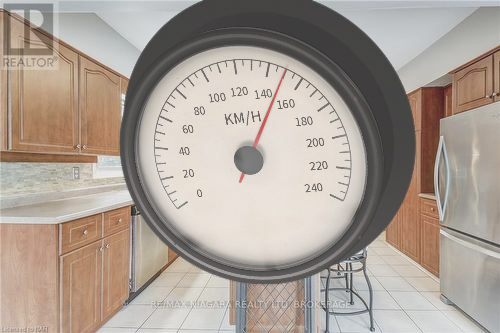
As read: 150; km/h
